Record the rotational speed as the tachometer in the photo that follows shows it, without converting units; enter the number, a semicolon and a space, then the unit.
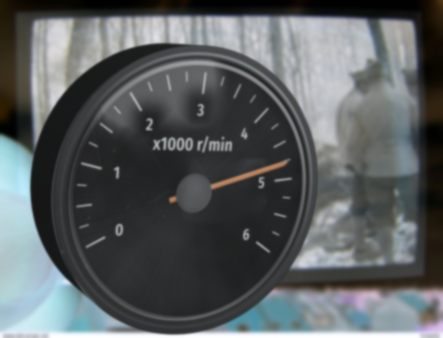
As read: 4750; rpm
